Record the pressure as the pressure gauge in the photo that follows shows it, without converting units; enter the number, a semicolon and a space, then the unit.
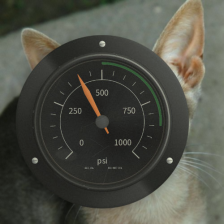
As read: 400; psi
